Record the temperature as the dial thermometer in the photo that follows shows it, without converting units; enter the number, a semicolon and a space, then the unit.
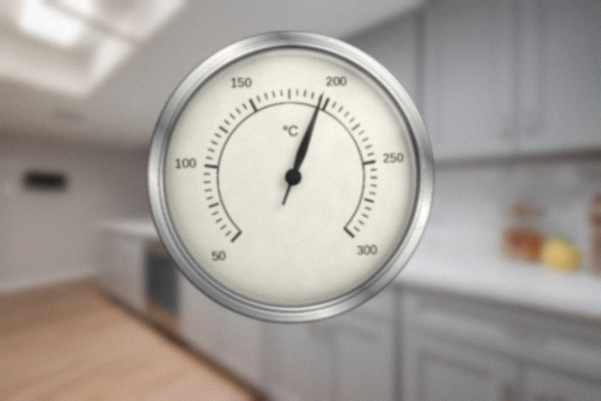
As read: 195; °C
